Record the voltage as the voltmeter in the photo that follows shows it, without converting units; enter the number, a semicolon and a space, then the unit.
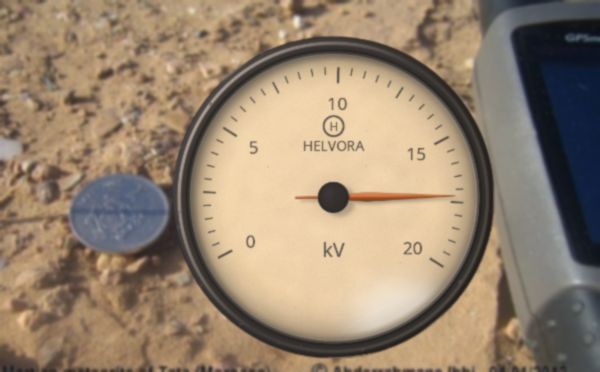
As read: 17.25; kV
